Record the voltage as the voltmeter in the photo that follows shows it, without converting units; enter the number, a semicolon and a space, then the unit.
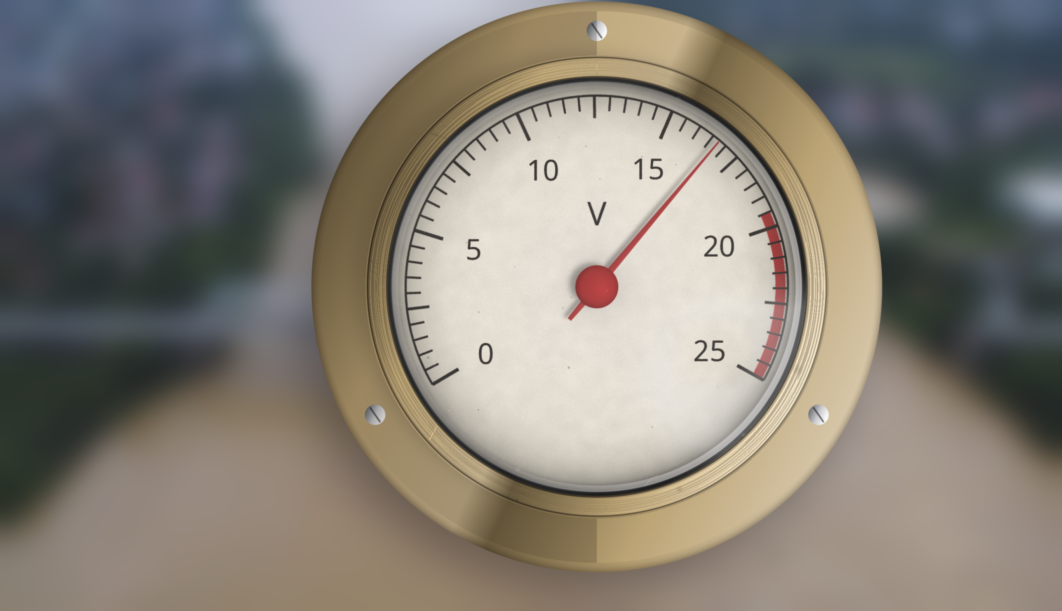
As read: 16.75; V
